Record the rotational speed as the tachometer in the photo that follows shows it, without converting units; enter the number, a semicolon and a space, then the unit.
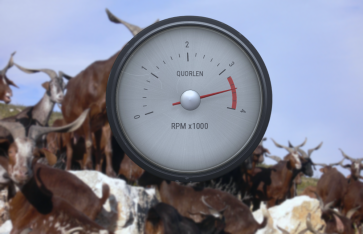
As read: 3500; rpm
